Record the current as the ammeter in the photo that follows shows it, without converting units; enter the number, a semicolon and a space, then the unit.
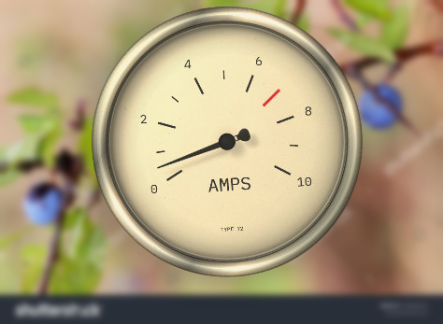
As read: 0.5; A
